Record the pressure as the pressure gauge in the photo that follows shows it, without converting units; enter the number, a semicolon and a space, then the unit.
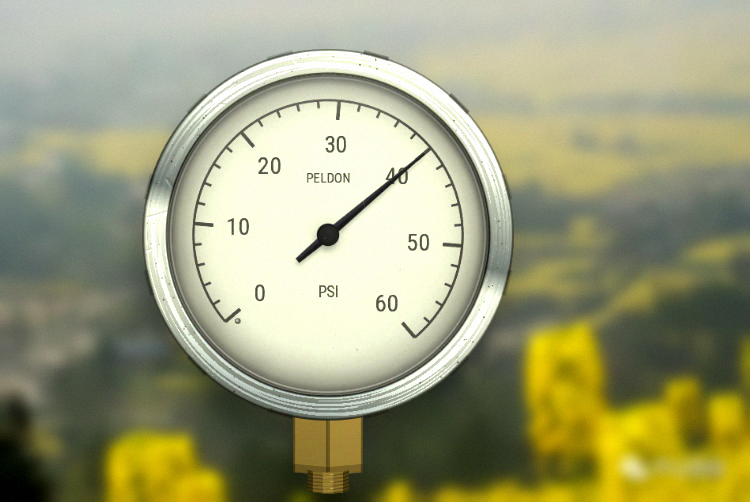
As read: 40; psi
